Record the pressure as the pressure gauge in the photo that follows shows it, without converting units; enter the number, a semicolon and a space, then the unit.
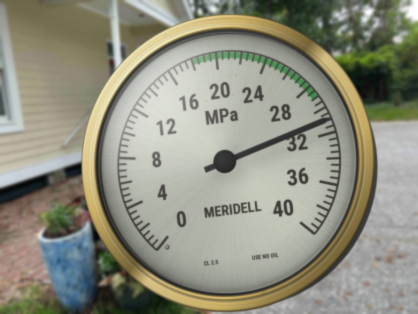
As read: 31; MPa
